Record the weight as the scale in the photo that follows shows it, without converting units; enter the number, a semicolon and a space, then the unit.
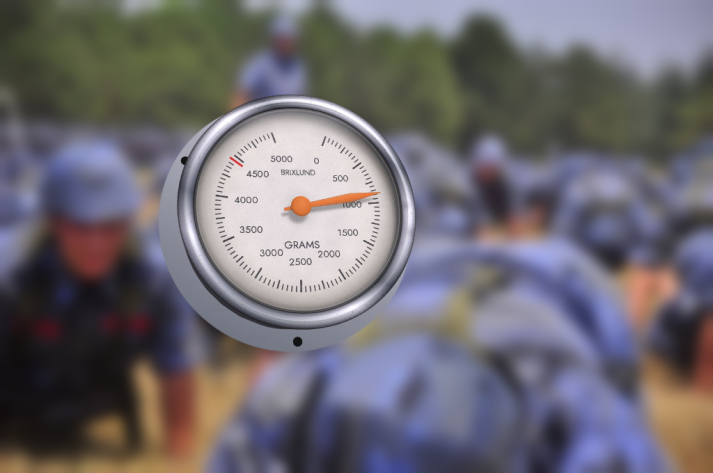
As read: 900; g
